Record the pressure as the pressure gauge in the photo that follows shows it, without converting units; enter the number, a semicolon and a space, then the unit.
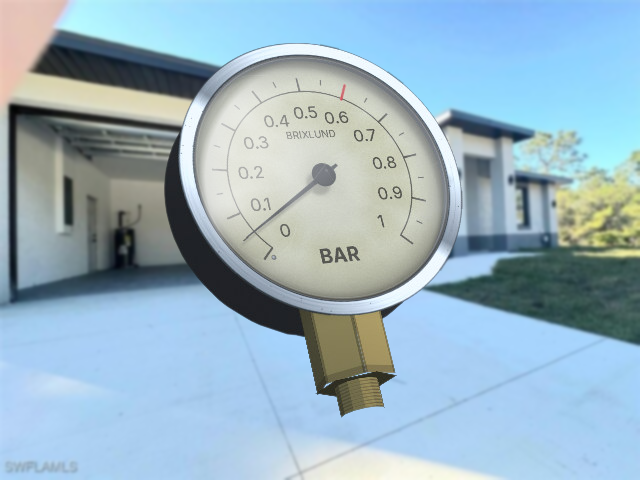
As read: 0.05; bar
